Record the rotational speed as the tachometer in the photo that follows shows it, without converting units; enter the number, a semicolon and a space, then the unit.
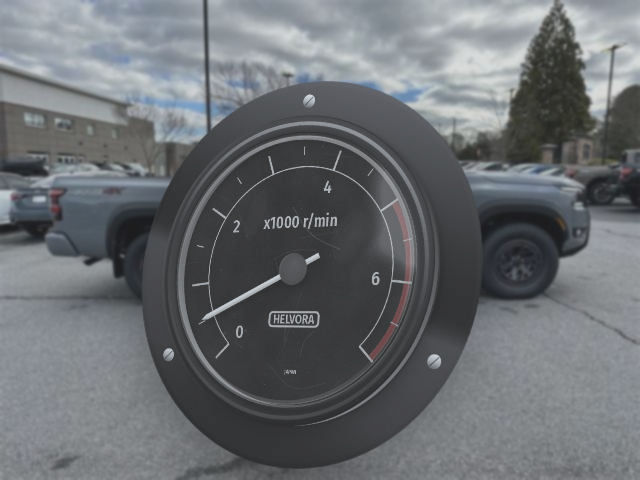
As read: 500; rpm
